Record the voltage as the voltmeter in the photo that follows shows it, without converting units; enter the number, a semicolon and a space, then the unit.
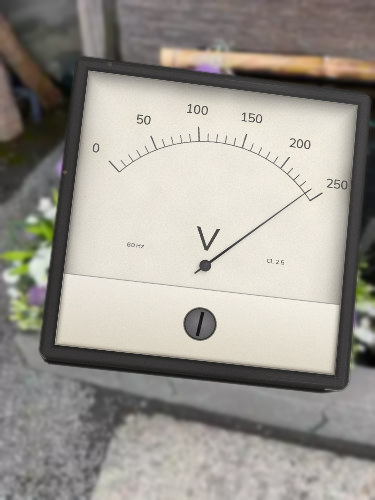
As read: 240; V
